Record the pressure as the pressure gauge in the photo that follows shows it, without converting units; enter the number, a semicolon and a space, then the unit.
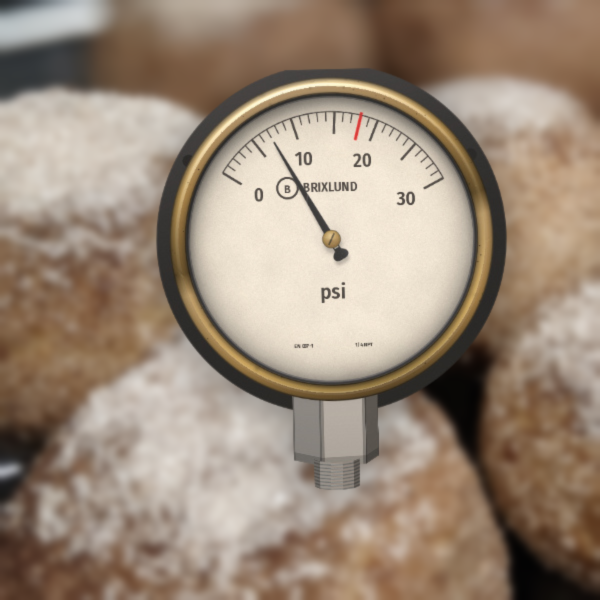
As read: 7; psi
